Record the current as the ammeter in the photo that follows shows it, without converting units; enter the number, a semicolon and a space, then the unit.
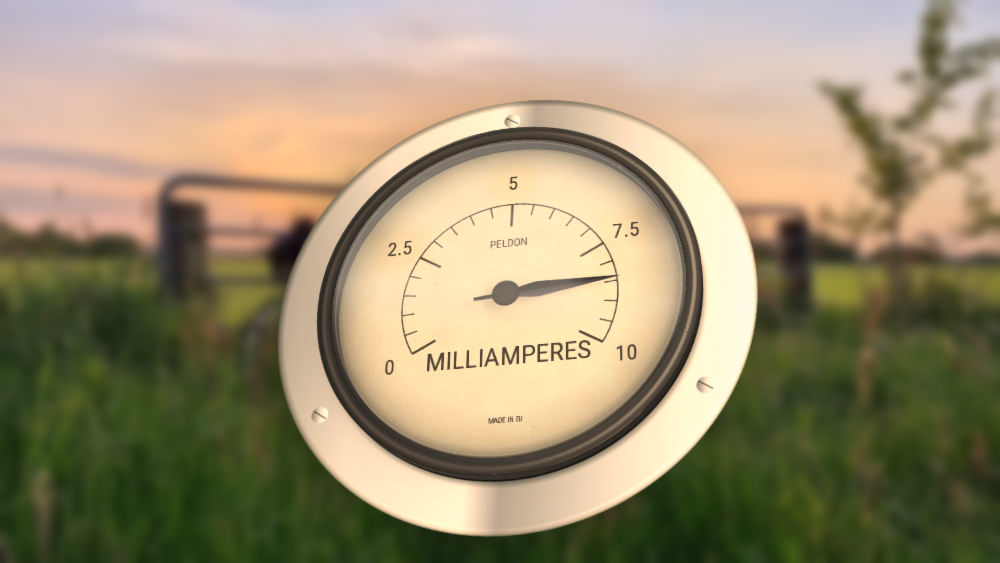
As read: 8.5; mA
